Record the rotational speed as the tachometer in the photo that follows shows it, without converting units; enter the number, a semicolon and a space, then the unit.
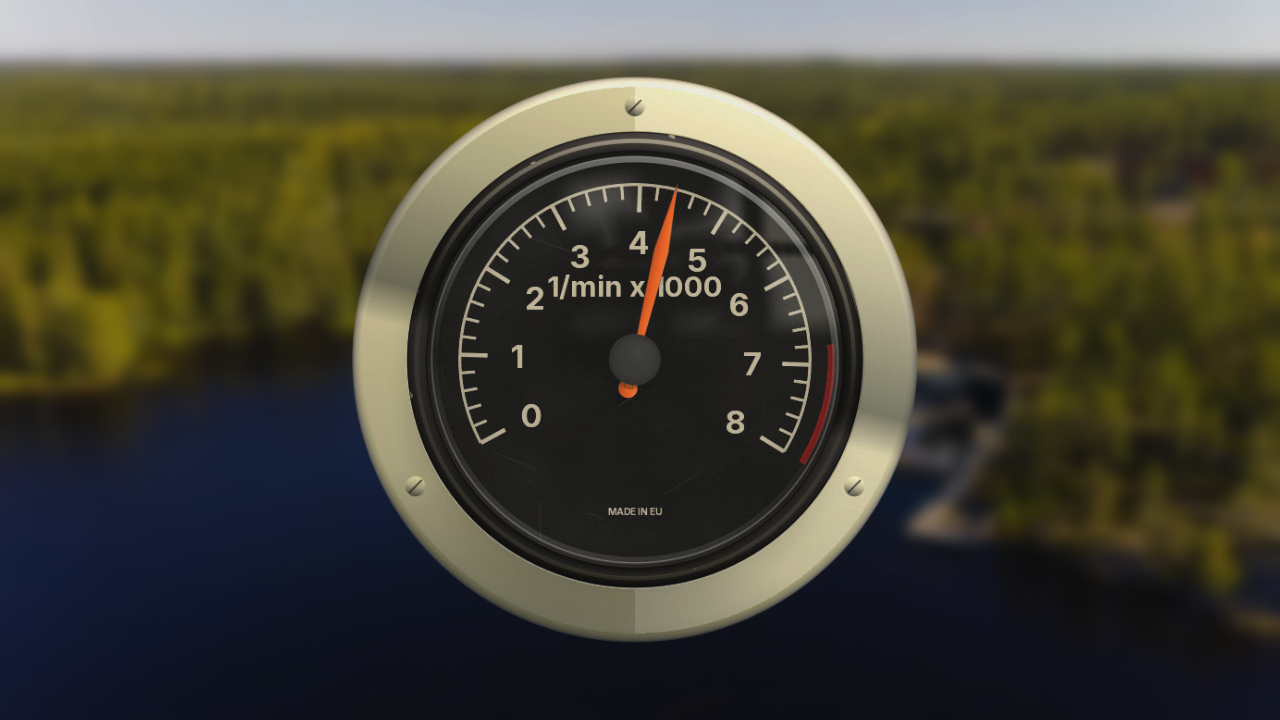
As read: 4400; rpm
